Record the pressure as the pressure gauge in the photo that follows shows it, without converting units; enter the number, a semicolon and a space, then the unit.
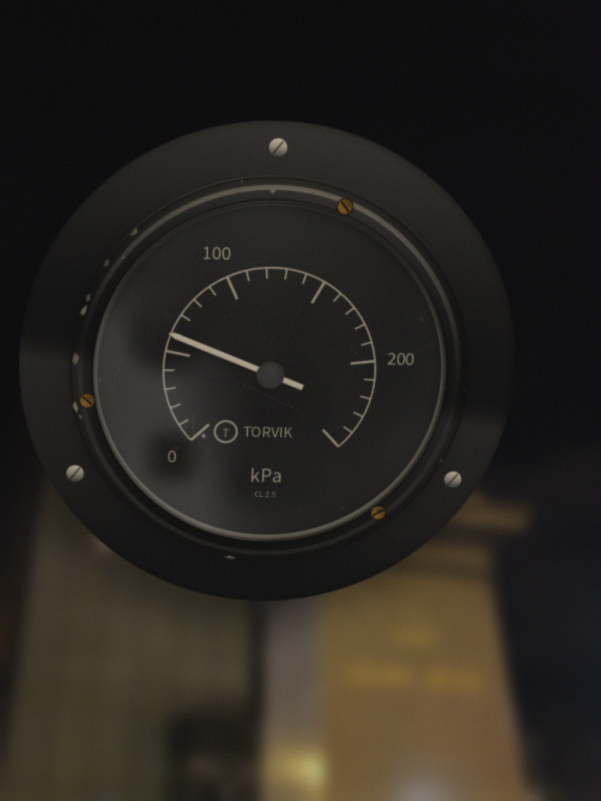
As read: 60; kPa
